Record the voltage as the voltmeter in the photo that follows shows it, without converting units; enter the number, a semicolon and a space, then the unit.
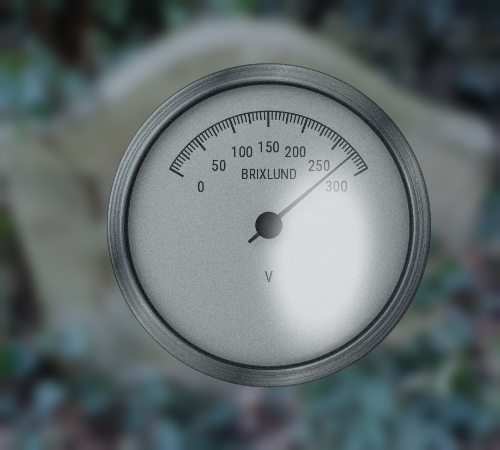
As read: 275; V
